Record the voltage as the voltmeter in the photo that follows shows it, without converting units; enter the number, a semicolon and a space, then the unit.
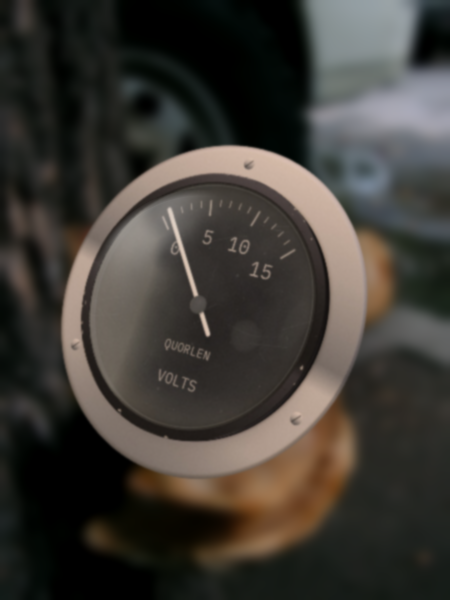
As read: 1; V
